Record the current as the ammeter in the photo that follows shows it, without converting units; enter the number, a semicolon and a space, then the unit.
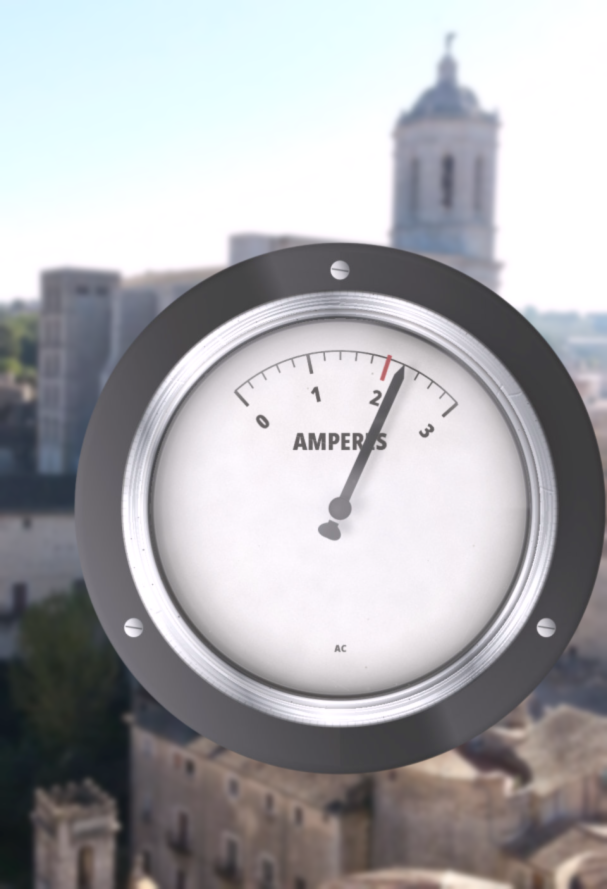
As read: 2.2; A
